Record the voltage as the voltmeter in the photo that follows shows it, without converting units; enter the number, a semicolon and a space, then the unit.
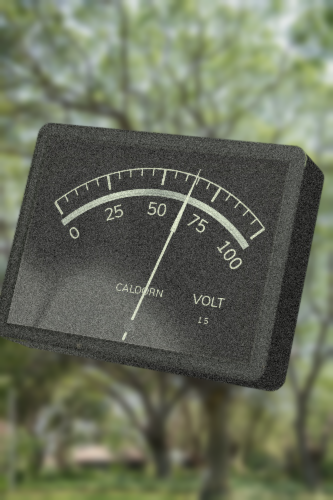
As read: 65; V
